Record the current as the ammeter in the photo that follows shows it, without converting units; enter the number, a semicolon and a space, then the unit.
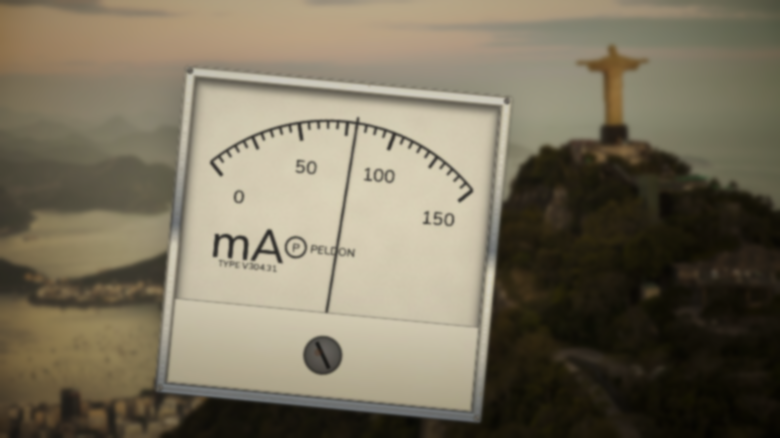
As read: 80; mA
